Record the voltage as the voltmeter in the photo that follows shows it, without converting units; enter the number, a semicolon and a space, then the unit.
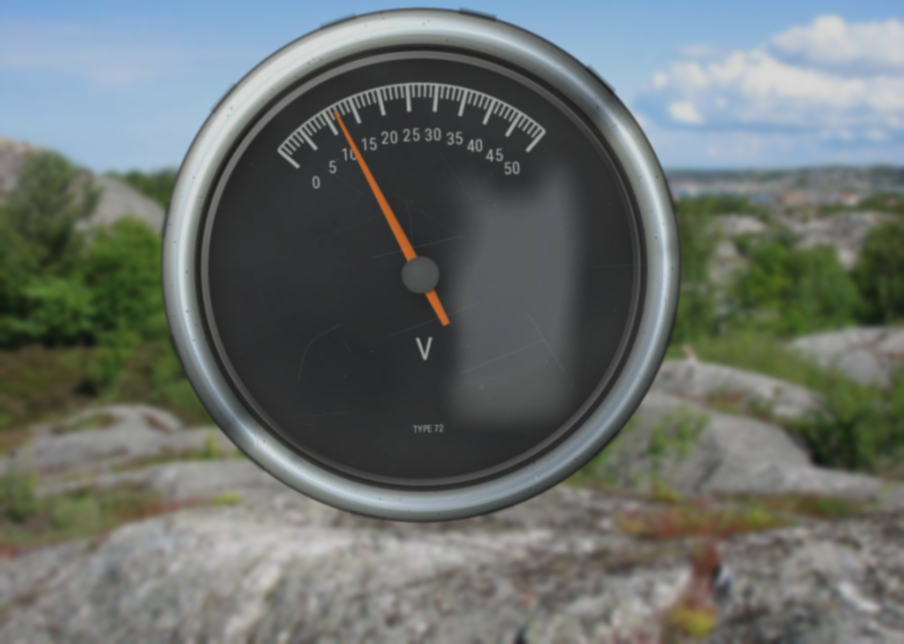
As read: 12; V
